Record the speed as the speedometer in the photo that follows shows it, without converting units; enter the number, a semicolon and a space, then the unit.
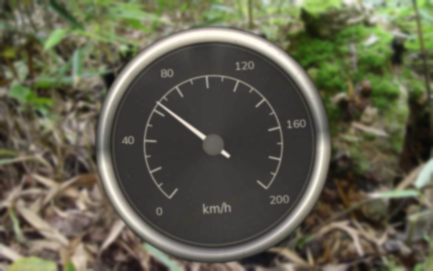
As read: 65; km/h
